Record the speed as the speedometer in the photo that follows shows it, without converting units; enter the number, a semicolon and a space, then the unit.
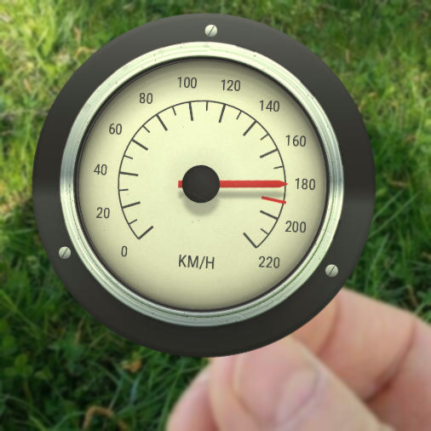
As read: 180; km/h
